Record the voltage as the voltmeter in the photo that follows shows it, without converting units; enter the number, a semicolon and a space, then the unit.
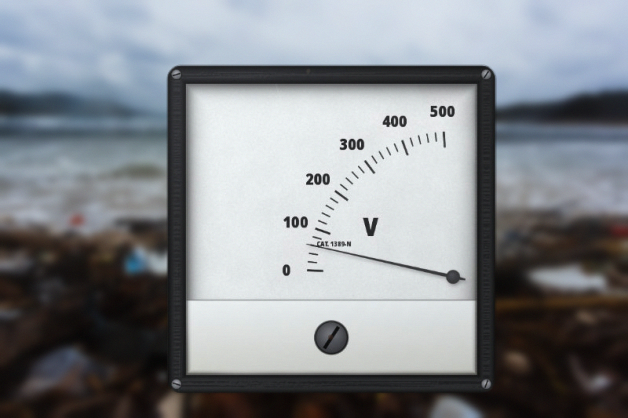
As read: 60; V
